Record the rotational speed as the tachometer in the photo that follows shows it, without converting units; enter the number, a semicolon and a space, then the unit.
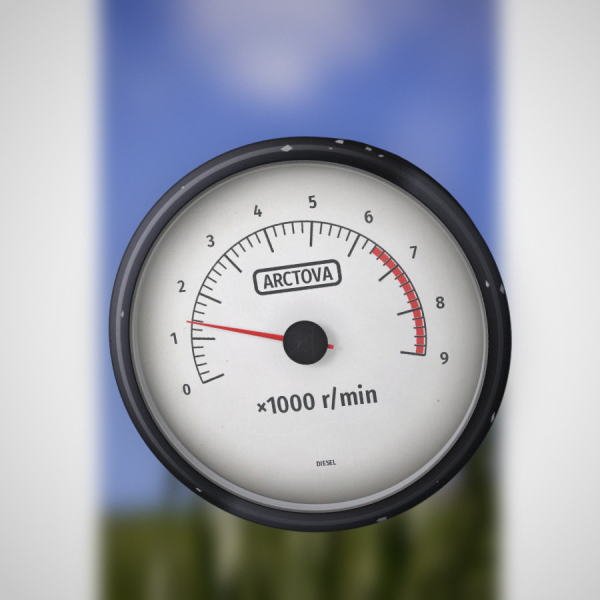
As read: 1400; rpm
